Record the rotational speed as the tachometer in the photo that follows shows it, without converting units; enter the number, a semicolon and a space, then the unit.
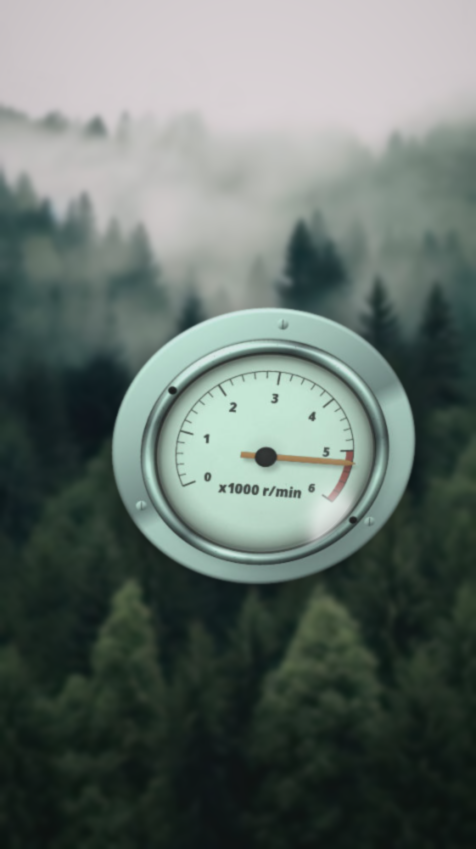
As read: 5200; rpm
